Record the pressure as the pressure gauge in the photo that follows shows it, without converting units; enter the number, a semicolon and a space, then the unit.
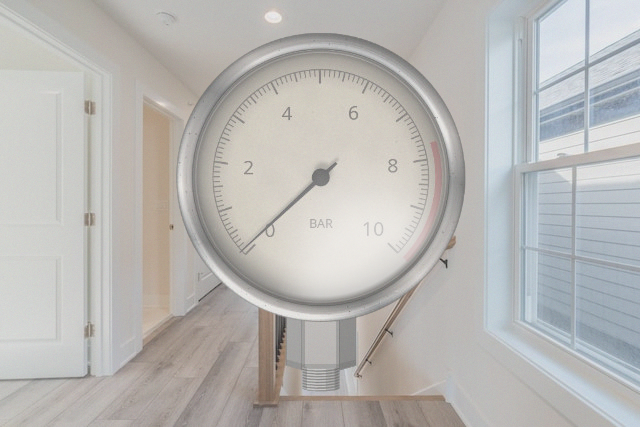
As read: 0.1; bar
